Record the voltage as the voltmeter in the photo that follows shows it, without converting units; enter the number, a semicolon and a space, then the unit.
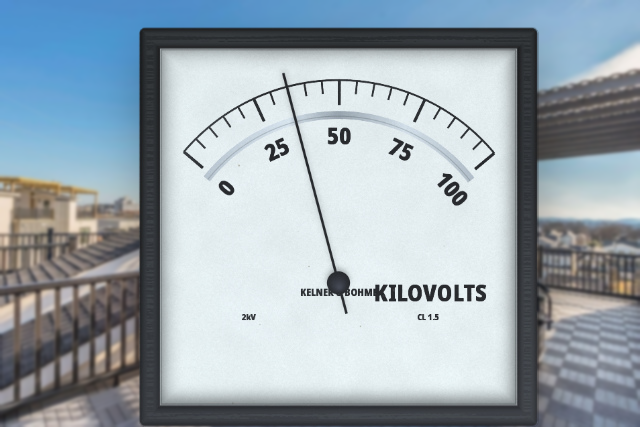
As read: 35; kV
